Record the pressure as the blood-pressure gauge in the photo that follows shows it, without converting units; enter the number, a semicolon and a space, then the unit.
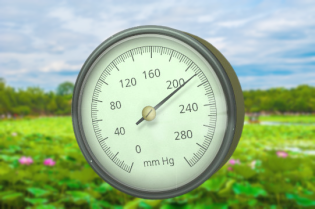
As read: 210; mmHg
